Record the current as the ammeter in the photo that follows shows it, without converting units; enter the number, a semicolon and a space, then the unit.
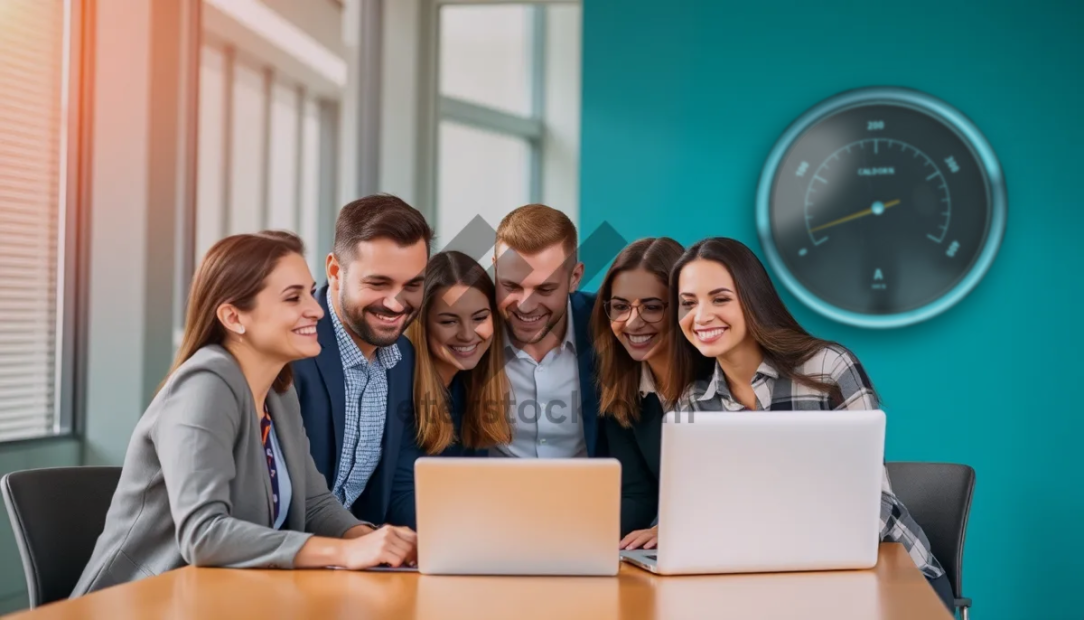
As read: 20; A
